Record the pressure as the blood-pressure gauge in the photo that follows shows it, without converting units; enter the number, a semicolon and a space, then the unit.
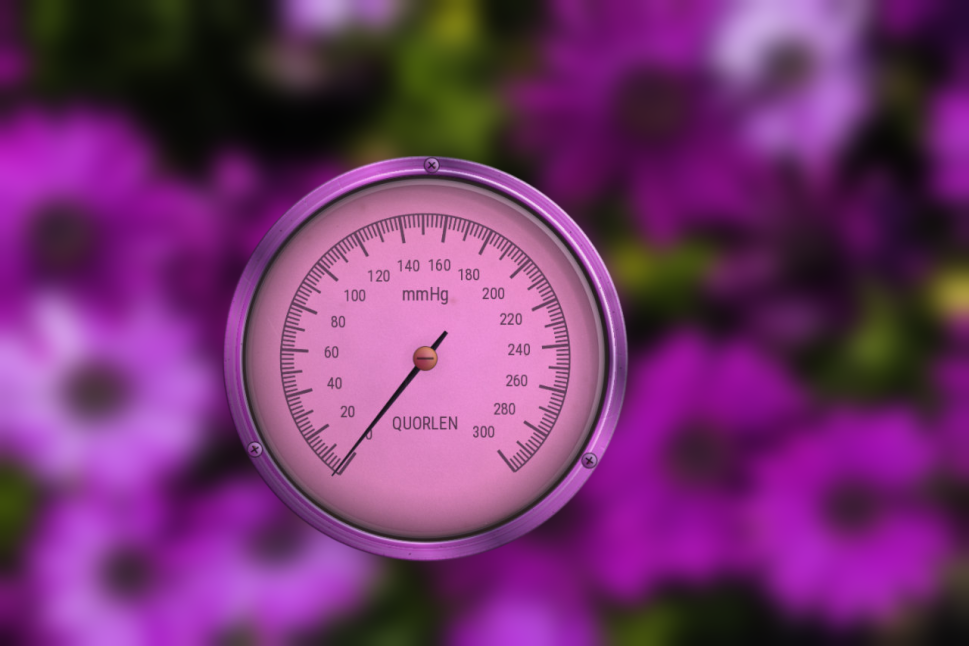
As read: 2; mmHg
